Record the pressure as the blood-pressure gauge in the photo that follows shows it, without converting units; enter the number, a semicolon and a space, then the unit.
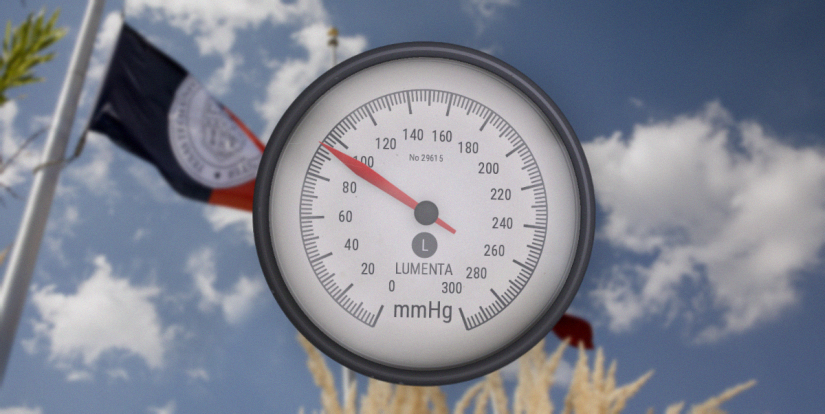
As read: 94; mmHg
